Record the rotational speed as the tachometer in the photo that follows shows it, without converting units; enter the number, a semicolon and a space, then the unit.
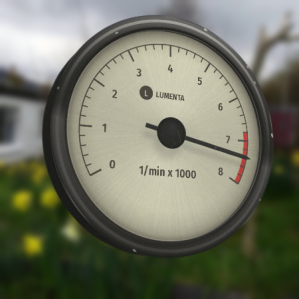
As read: 7400; rpm
